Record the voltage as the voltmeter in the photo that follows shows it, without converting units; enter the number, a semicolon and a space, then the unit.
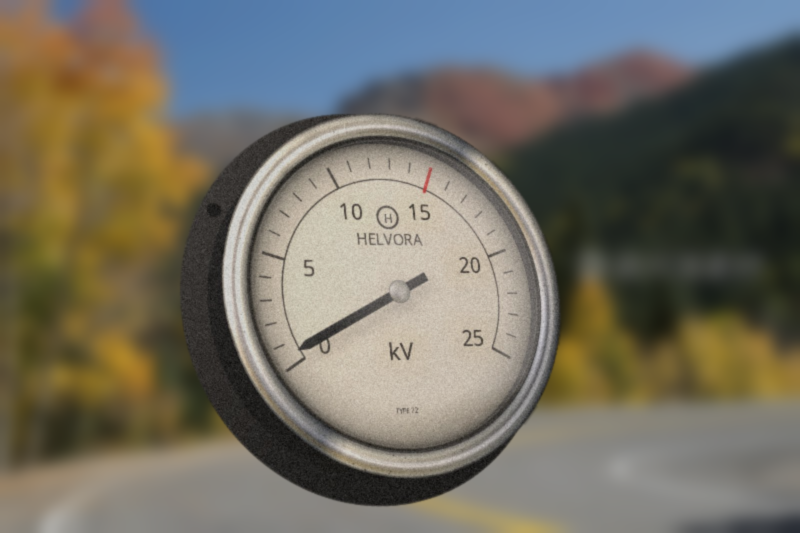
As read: 0.5; kV
